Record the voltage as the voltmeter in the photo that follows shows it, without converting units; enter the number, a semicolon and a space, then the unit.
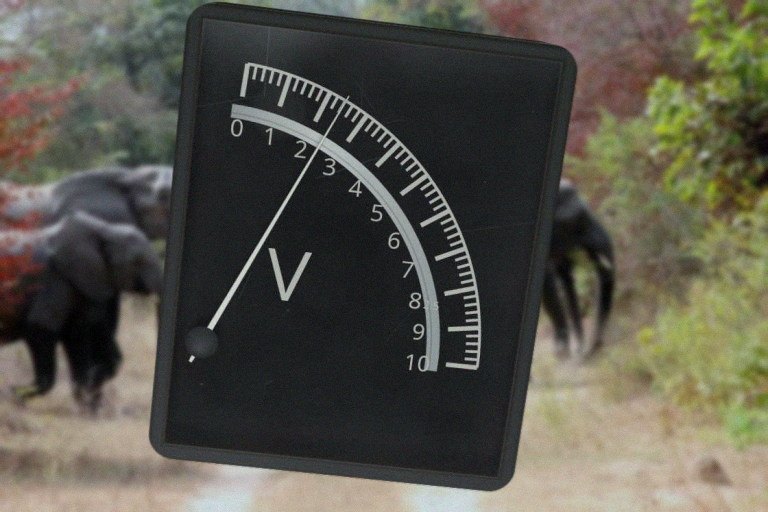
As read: 2.4; V
